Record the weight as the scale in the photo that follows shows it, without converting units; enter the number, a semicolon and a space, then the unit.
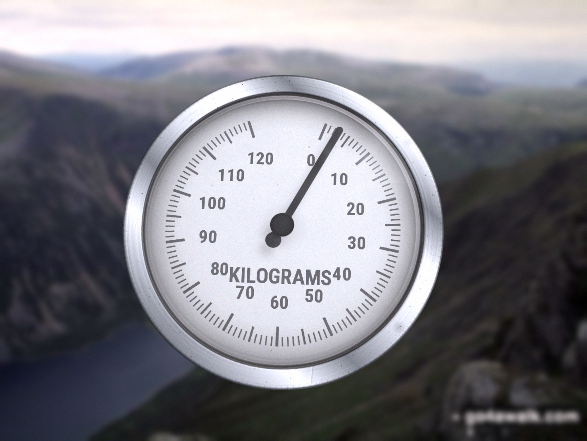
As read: 3; kg
